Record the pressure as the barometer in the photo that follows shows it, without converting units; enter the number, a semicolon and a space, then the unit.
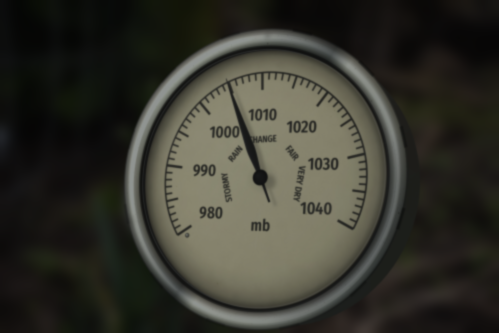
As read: 1005; mbar
